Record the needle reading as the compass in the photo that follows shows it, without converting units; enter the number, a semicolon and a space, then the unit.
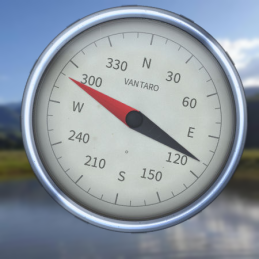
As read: 290; °
